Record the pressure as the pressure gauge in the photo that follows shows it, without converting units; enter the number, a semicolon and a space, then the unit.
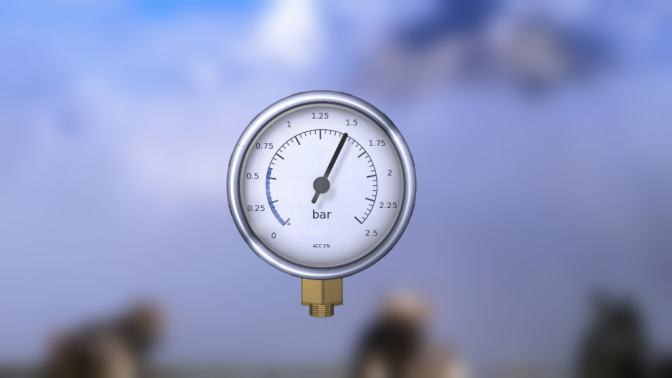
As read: 1.5; bar
